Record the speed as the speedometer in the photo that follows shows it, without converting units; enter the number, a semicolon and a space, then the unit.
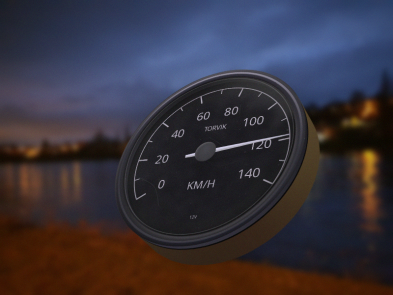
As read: 120; km/h
